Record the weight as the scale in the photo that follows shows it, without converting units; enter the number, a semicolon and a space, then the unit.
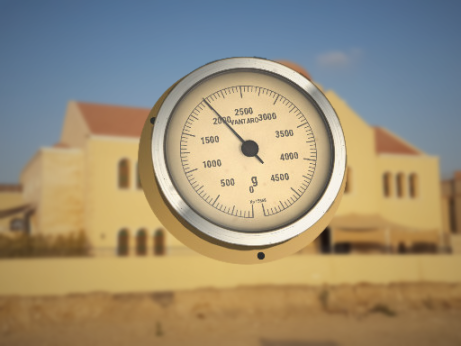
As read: 2000; g
